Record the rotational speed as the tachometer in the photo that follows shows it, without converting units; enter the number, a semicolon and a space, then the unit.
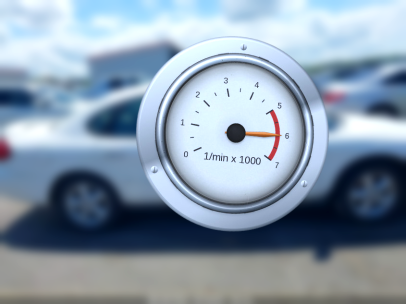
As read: 6000; rpm
